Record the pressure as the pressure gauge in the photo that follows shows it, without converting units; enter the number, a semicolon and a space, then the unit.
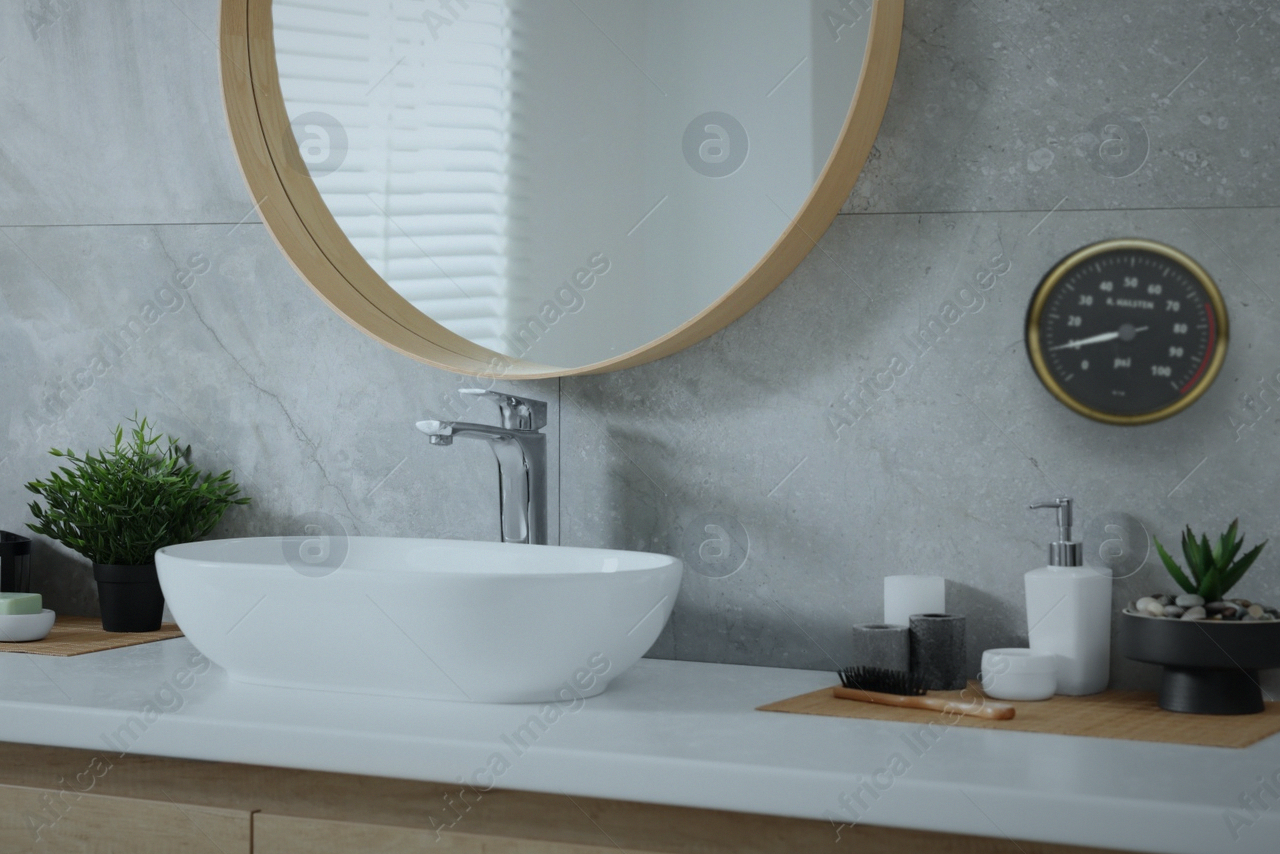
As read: 10; psi
